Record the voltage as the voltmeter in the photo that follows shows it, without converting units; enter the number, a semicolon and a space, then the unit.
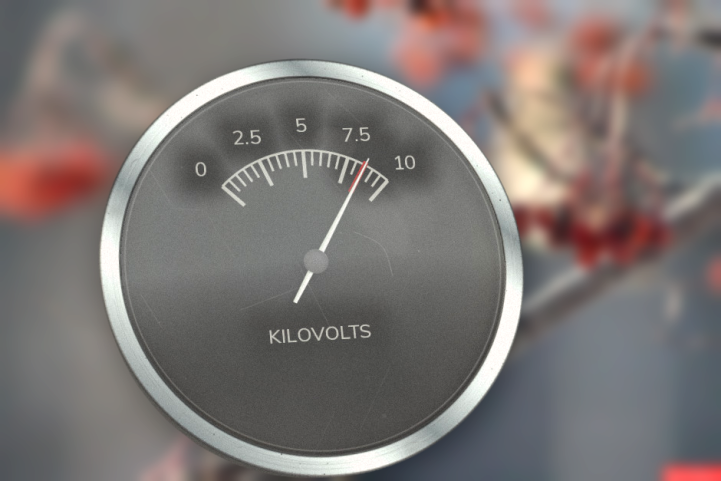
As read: 8.5; kV
